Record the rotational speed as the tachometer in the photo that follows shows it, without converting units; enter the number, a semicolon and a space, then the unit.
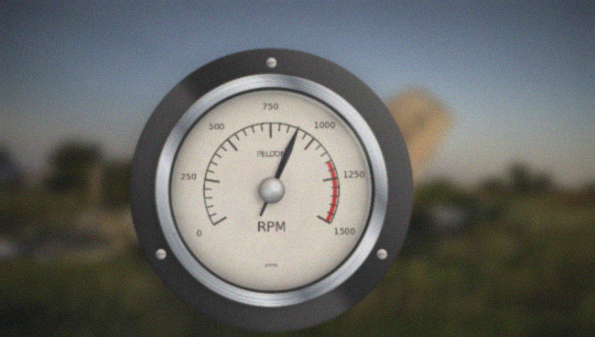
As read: 900; rpm
